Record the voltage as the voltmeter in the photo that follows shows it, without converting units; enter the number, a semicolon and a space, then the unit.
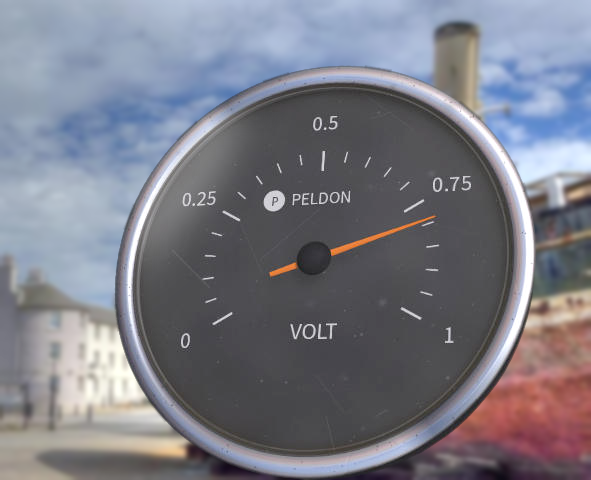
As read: 0.8; V
